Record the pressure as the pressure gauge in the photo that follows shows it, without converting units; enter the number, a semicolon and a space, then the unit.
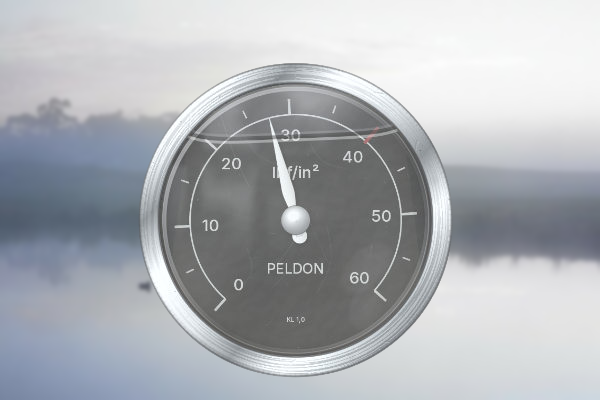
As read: 27.5; psi
